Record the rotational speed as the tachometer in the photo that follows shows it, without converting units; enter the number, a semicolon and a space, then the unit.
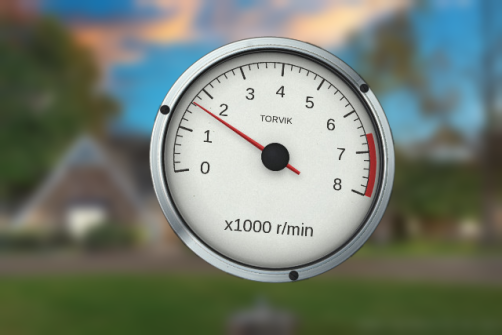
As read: 1600; rpm
